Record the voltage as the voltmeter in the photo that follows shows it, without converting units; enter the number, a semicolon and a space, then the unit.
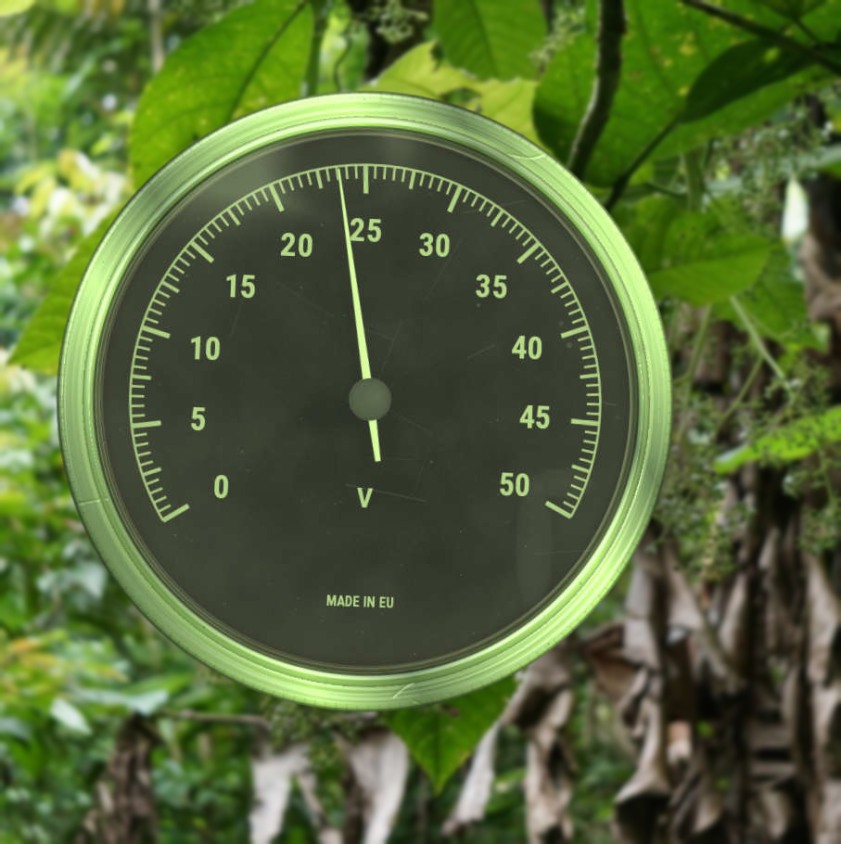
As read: 23.5; V
